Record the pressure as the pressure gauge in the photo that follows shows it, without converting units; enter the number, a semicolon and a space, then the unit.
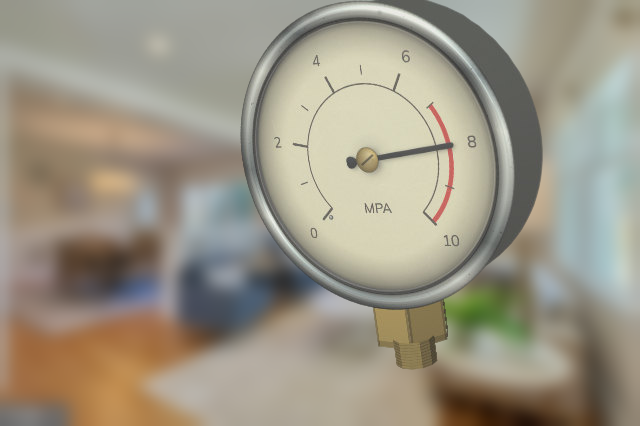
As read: 8; MPa
